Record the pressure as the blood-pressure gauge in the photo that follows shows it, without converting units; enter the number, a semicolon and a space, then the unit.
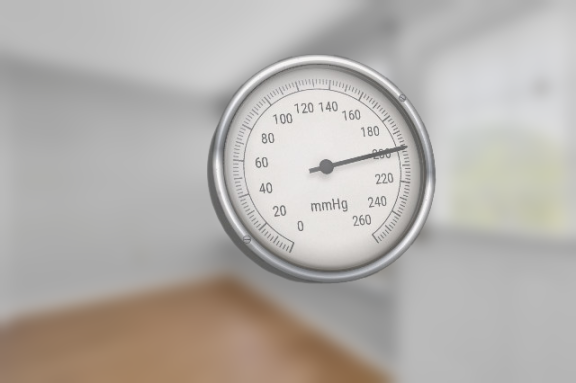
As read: 200; mmHg
